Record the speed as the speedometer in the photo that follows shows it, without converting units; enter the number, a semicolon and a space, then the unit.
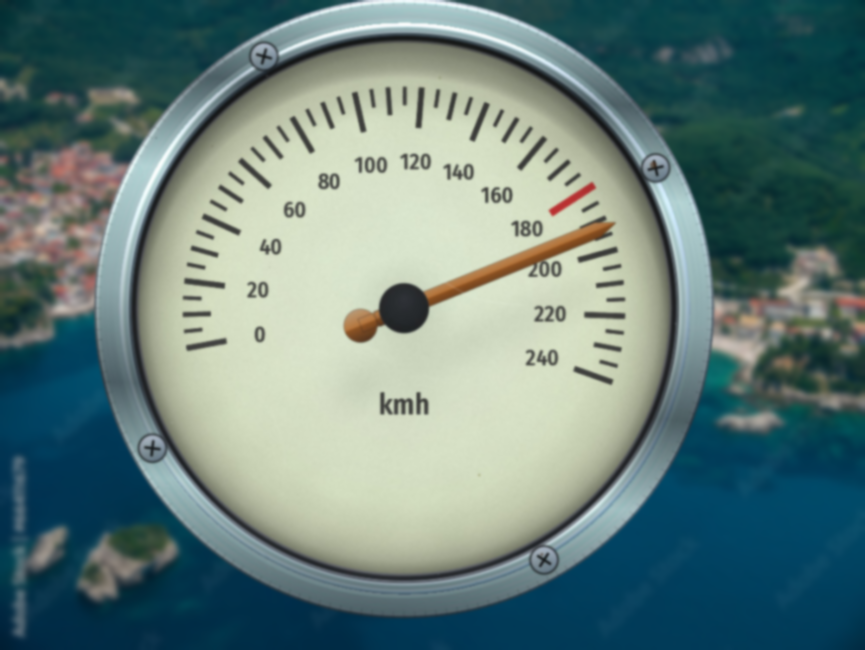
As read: 192.5; km/h
